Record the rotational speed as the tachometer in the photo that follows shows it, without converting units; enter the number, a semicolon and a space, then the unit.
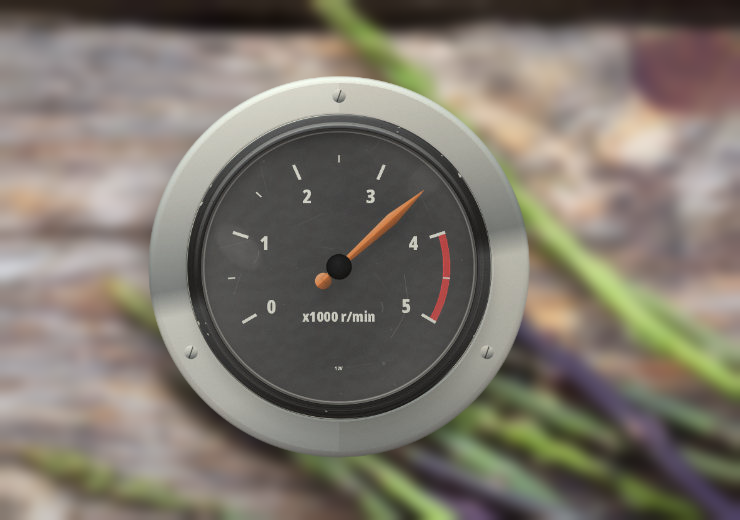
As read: 3500; rpm
